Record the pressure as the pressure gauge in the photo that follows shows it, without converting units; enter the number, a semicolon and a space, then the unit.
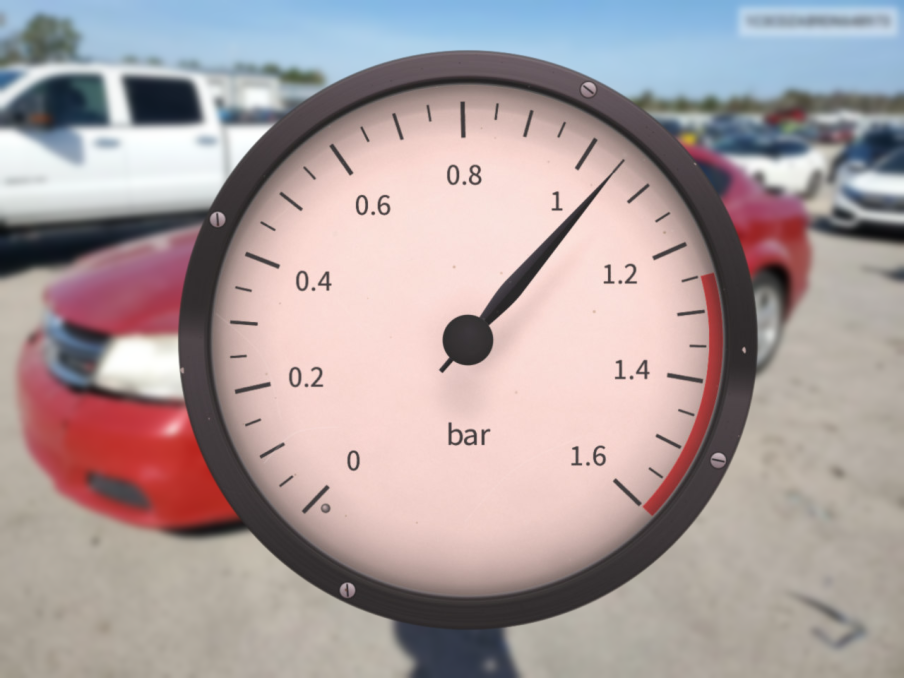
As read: 1.05; bar
